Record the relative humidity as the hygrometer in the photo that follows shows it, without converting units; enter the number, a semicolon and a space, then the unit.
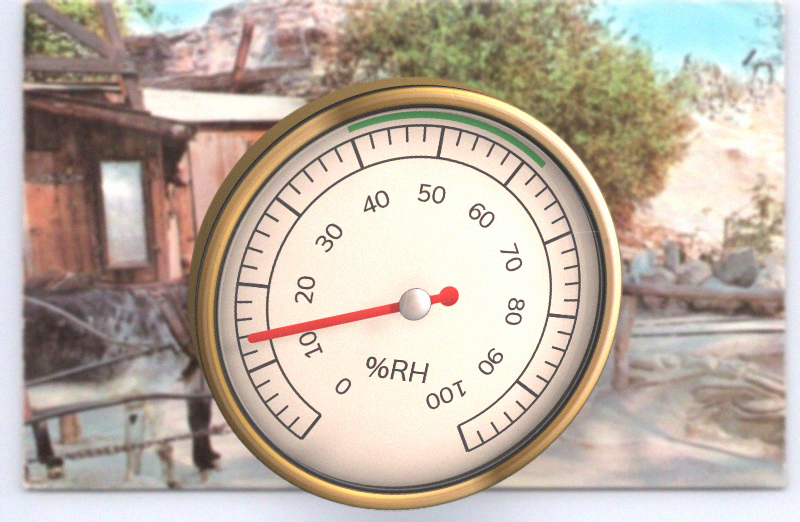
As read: 14; %
